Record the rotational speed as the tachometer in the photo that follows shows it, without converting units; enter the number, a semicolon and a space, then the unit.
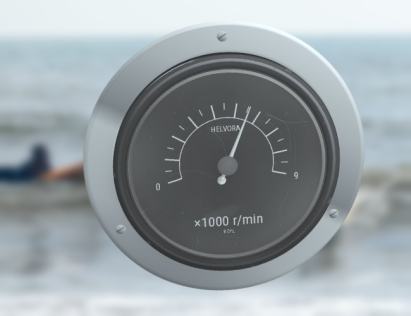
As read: 5500; rpm
